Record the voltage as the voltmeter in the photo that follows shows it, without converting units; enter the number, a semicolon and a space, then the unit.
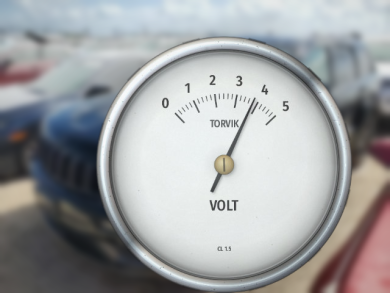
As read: 3.8; V
